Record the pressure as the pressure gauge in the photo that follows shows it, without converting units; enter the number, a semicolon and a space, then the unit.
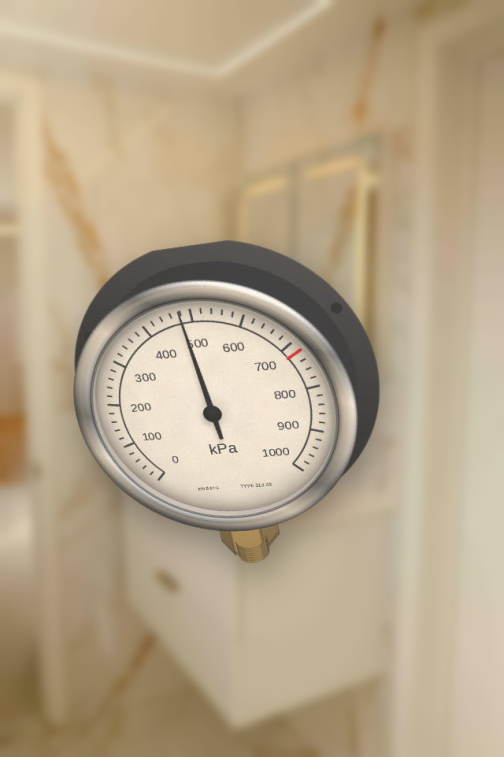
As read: 480; kPa
